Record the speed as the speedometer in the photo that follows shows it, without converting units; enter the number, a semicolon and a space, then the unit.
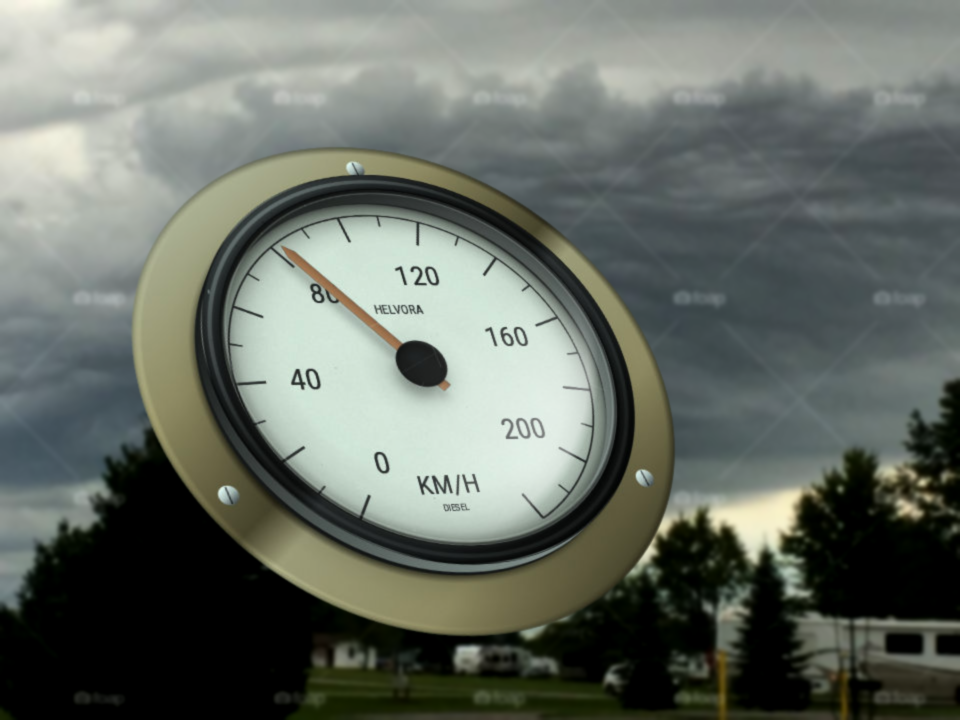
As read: 80; km/h
